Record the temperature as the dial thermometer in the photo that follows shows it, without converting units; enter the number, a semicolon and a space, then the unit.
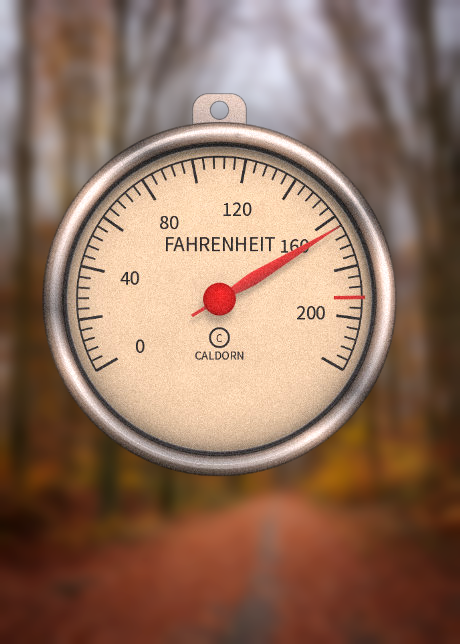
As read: 164; °F
